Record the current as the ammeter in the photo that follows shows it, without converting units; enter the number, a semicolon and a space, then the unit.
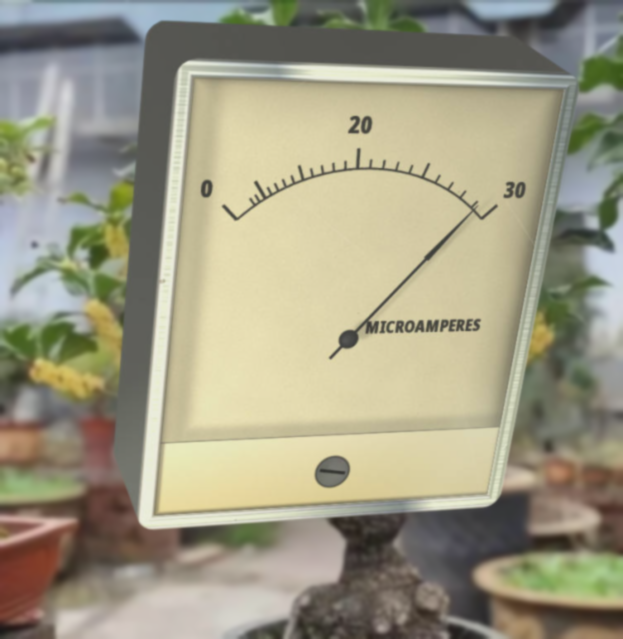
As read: 29; µA
